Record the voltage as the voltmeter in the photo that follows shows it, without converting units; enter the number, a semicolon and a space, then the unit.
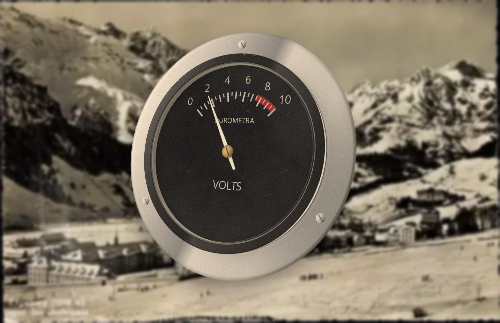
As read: 2; V
